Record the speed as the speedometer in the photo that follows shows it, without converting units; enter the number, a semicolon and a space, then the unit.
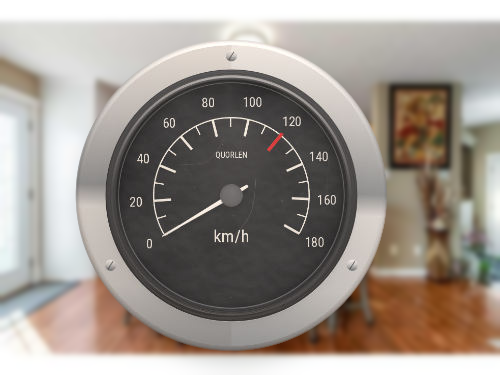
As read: 0; km/h
